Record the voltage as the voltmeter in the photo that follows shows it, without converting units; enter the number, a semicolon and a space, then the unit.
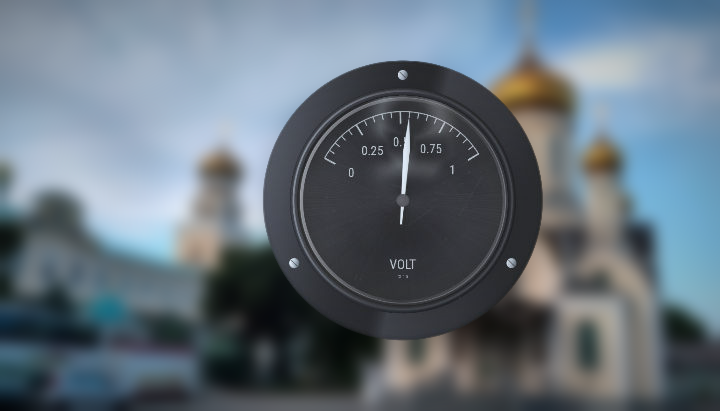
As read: 0.55; V
